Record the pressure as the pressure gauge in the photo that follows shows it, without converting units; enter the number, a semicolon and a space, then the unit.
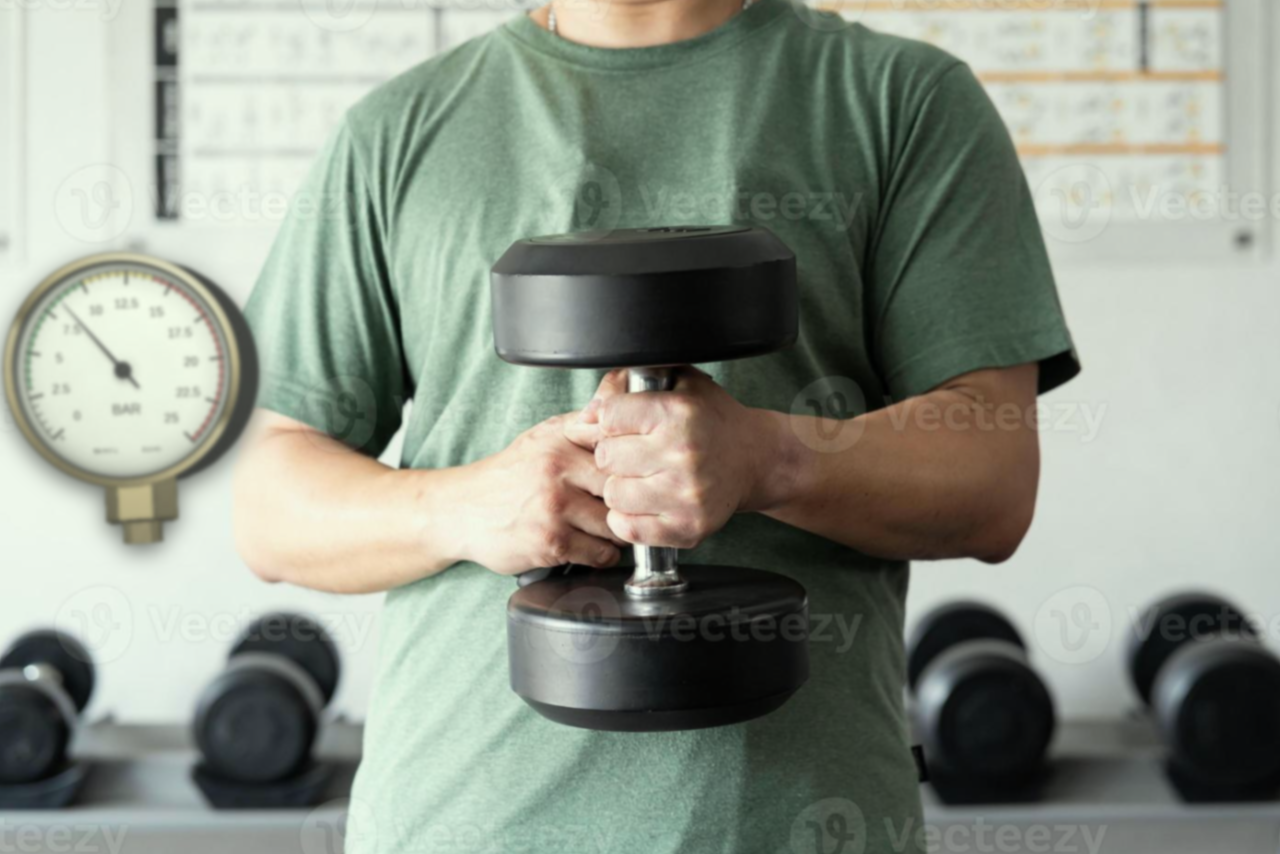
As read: 8.5; bar
